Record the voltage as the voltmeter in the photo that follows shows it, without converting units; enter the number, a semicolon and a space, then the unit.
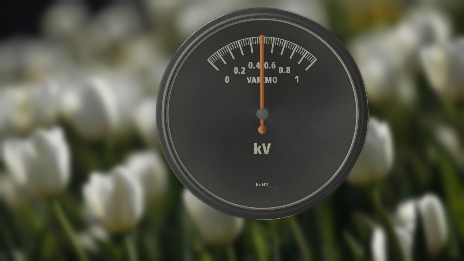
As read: 0.5; kV
